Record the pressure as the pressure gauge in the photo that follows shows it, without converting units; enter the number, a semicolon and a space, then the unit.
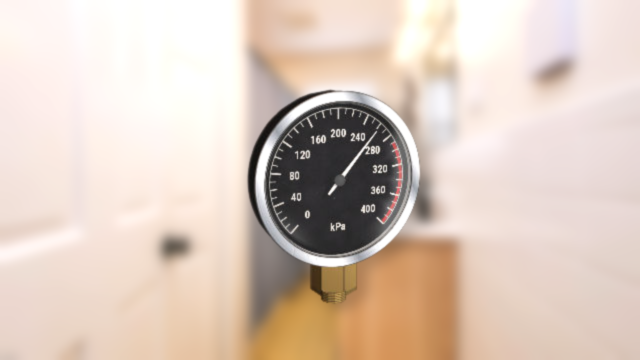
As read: 260; kPa
